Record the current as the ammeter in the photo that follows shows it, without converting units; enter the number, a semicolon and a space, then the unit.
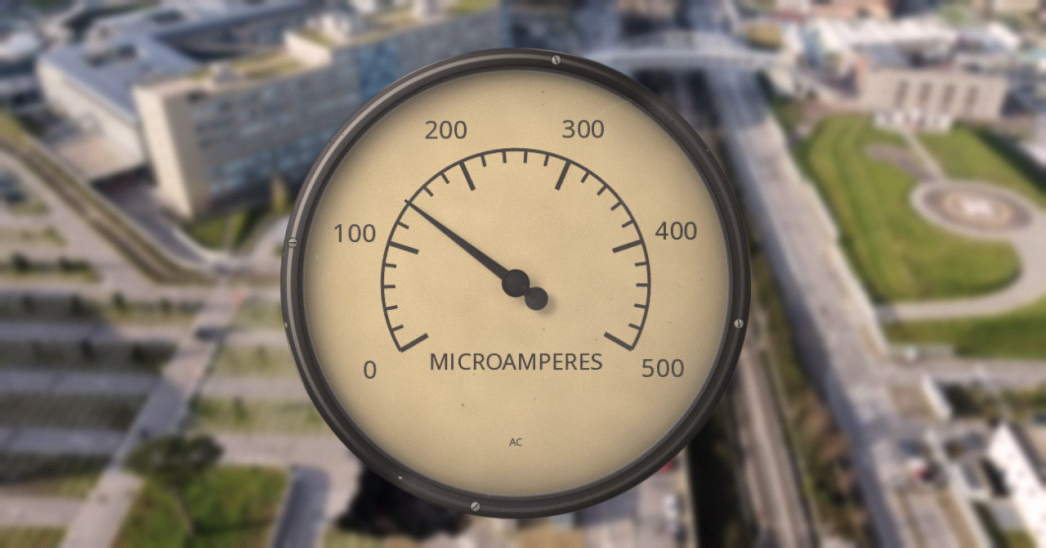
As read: 140; µA
